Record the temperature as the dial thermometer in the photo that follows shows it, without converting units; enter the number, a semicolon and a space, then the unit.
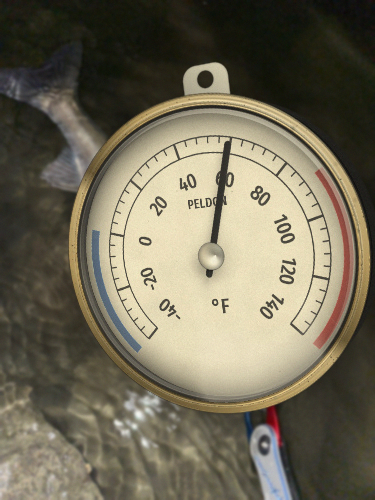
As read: 60; °F
